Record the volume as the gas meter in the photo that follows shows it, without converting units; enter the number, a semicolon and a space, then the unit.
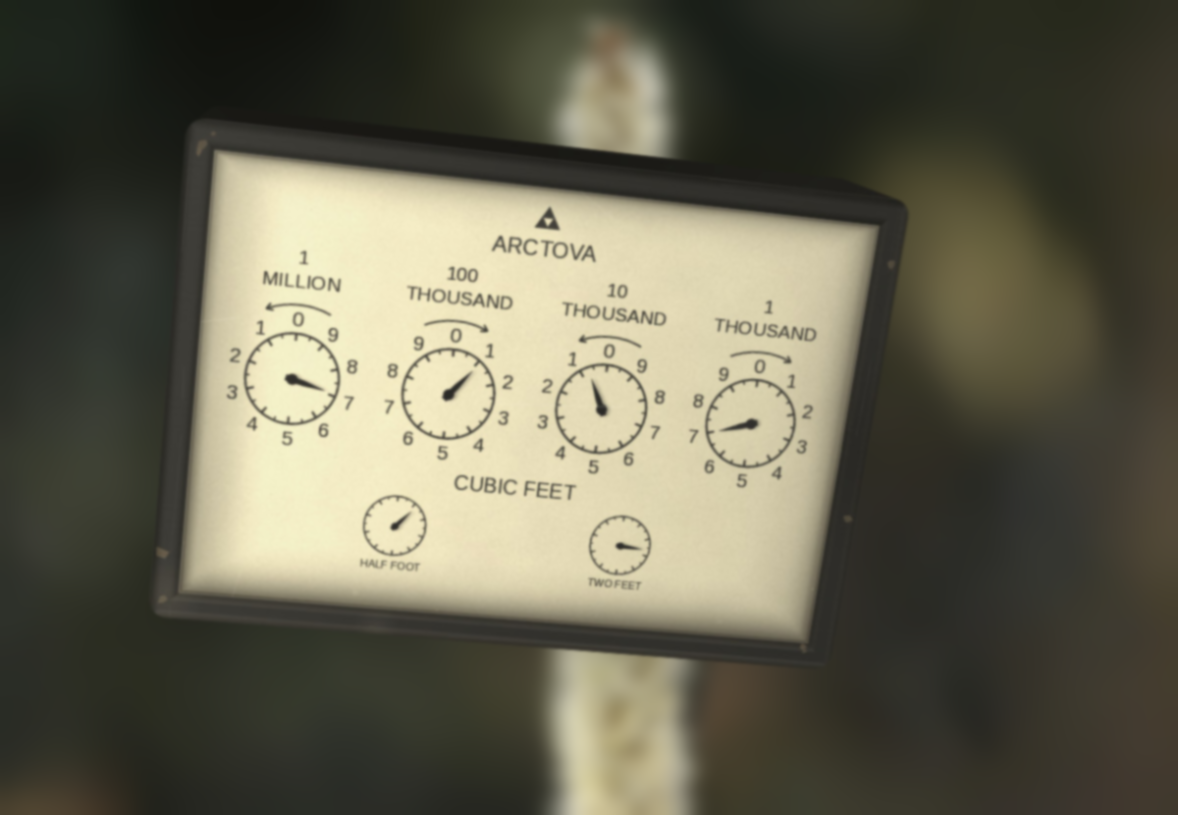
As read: 710700; ft³
